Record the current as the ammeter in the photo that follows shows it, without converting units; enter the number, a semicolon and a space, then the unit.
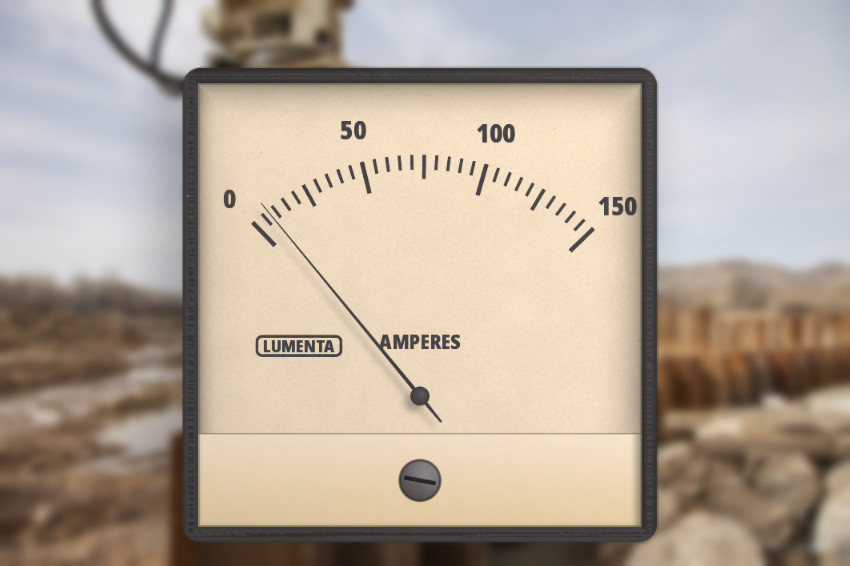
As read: 7.5; A
